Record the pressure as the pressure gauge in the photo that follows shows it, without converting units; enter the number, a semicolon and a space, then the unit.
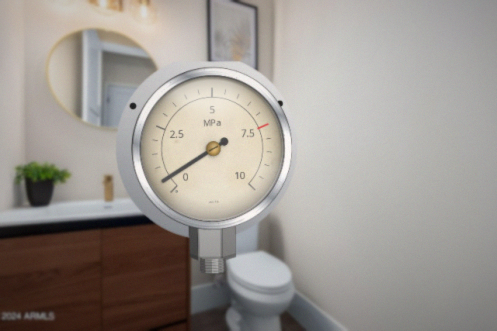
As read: 0.5; MPa
